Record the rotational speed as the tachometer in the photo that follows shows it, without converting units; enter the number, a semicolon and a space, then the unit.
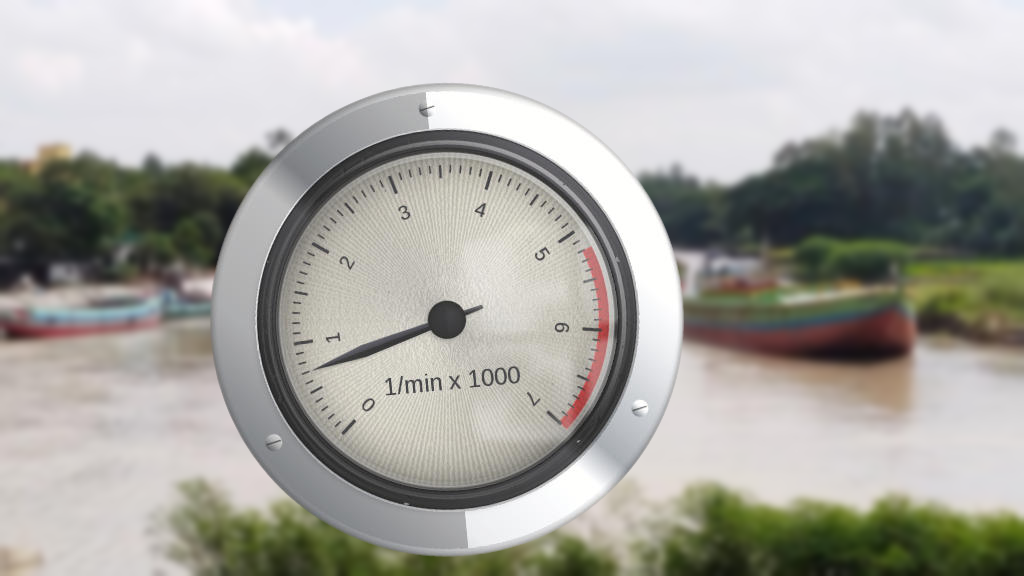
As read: 700; rpm
